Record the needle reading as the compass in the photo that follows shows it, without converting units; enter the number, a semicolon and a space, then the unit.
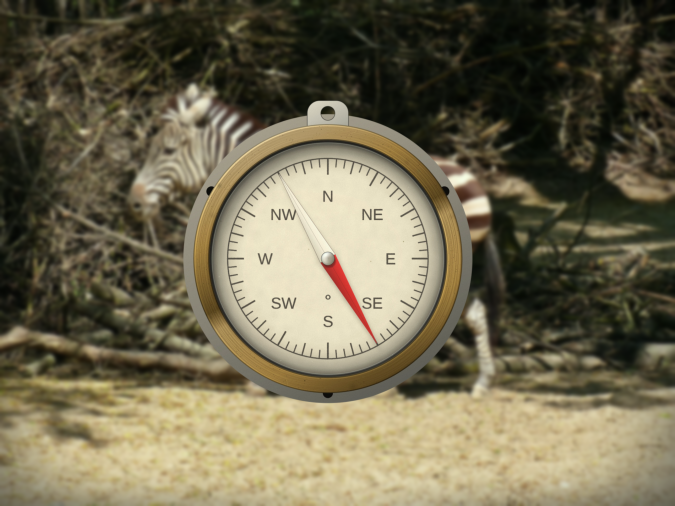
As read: 150; °
